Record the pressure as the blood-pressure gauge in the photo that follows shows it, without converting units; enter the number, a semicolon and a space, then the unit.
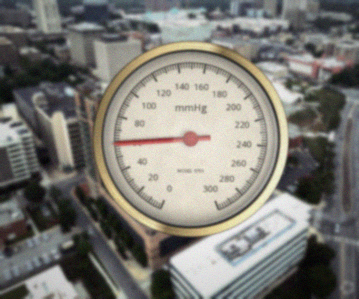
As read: 60; mmHg
